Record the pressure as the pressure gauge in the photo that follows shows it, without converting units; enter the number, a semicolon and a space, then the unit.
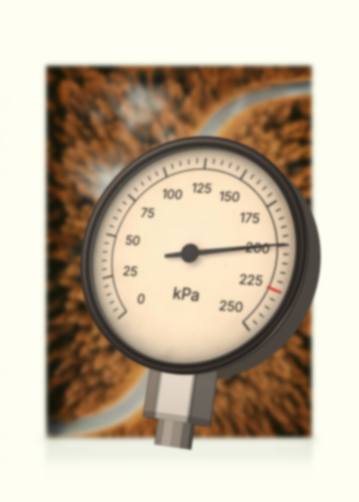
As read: 200; kPa
